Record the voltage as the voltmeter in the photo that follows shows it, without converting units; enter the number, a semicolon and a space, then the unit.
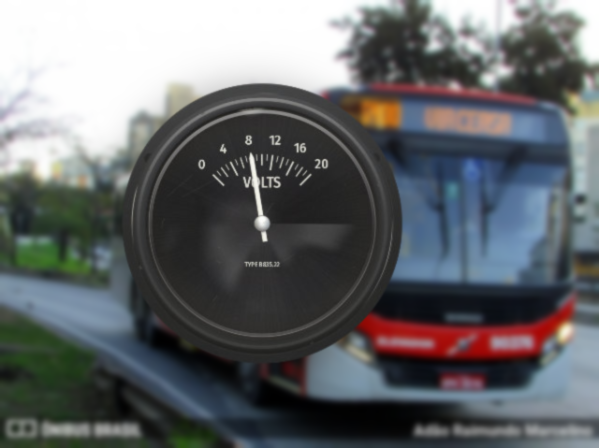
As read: 8; V
